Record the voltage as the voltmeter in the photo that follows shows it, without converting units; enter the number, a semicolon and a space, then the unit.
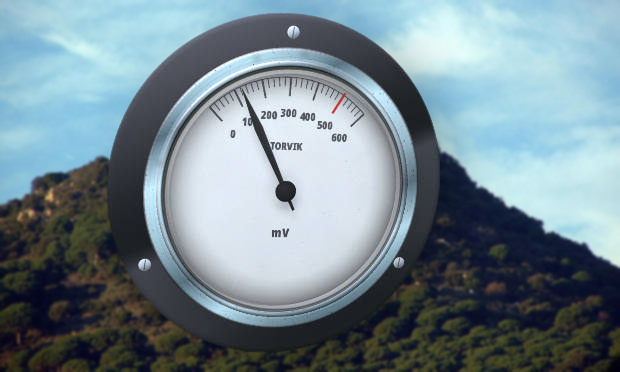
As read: 120; mV
